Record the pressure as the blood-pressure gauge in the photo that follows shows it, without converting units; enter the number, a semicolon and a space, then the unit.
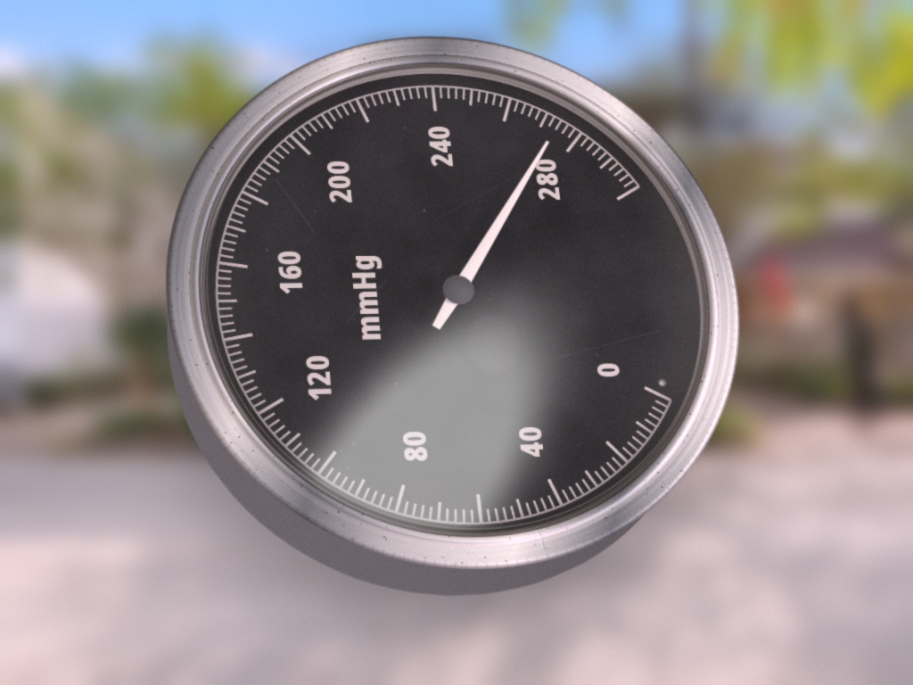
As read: 274; mmHg
